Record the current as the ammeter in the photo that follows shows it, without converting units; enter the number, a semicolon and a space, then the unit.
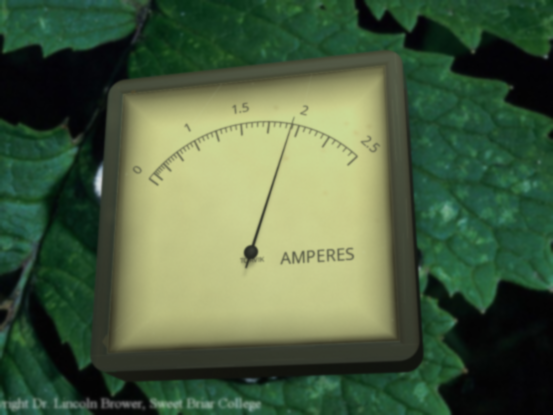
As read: 1.95; A
